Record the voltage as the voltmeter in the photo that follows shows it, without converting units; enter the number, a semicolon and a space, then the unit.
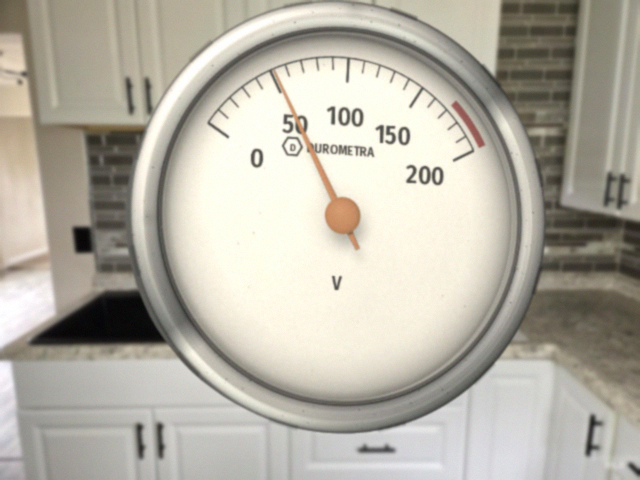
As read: 50; V
